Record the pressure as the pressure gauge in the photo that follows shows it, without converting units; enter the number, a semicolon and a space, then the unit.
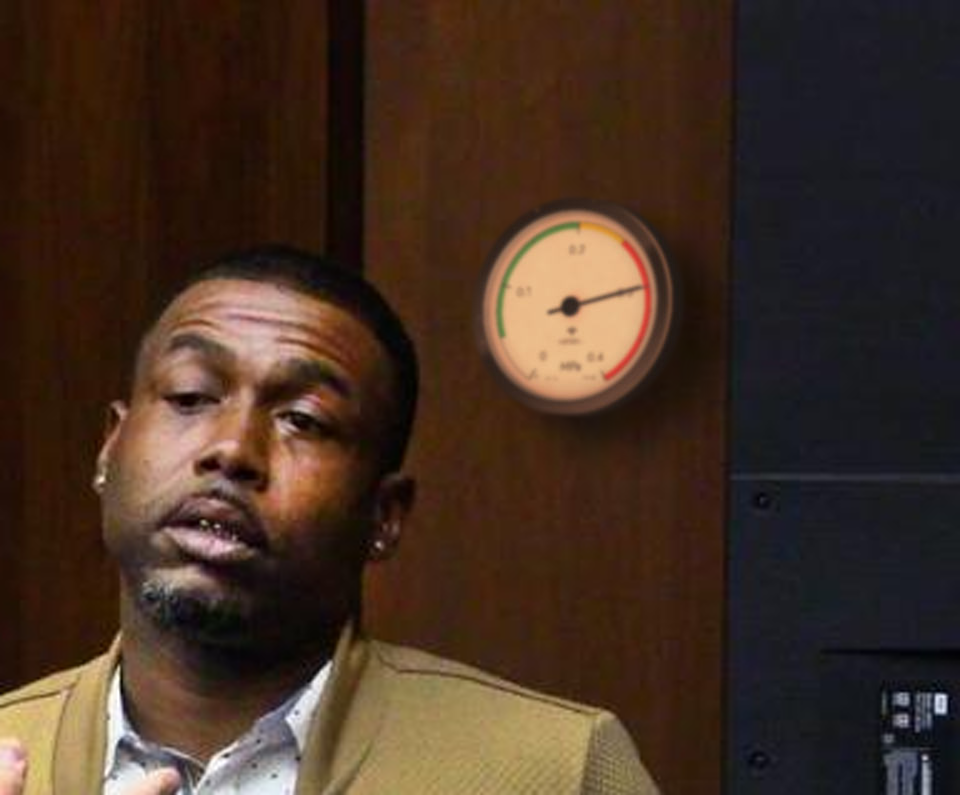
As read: 0.3; MPa
